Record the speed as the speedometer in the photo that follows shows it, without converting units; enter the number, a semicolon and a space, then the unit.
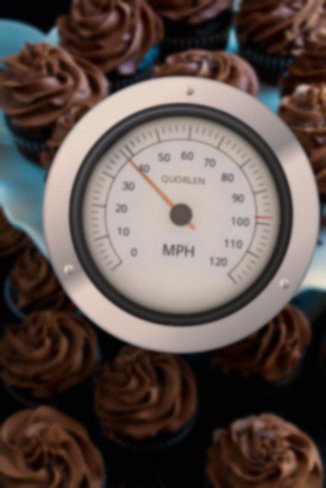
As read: 38; mph
